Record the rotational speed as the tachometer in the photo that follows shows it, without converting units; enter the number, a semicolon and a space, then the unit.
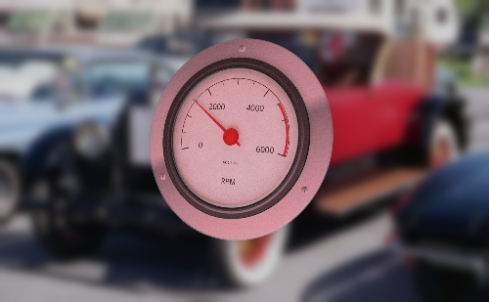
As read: 1500; rpm
